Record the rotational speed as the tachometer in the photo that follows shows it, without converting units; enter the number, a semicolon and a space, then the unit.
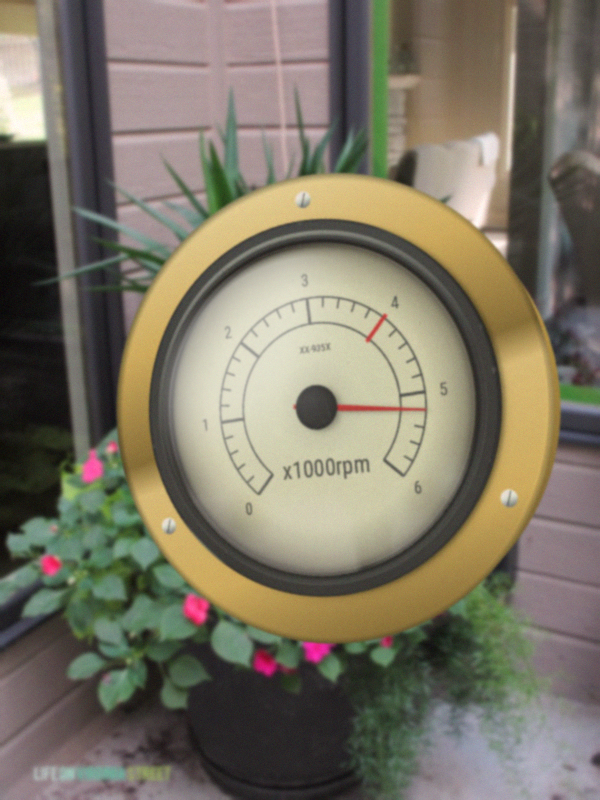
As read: 5200; rpm
